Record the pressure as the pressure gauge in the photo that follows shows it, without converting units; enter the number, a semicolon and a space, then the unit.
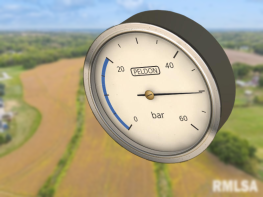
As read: 50; bar
